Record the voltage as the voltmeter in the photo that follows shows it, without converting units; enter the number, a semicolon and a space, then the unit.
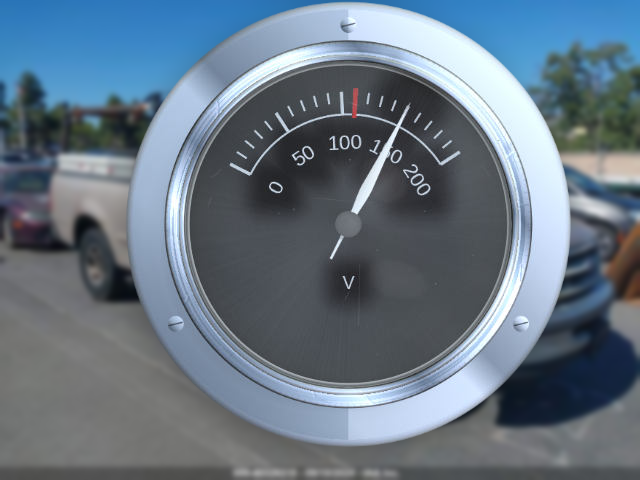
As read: 150; V
